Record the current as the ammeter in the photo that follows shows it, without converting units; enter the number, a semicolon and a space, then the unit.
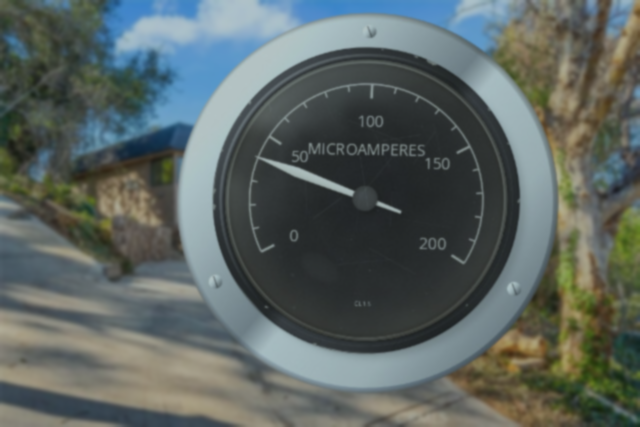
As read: 40; µA
